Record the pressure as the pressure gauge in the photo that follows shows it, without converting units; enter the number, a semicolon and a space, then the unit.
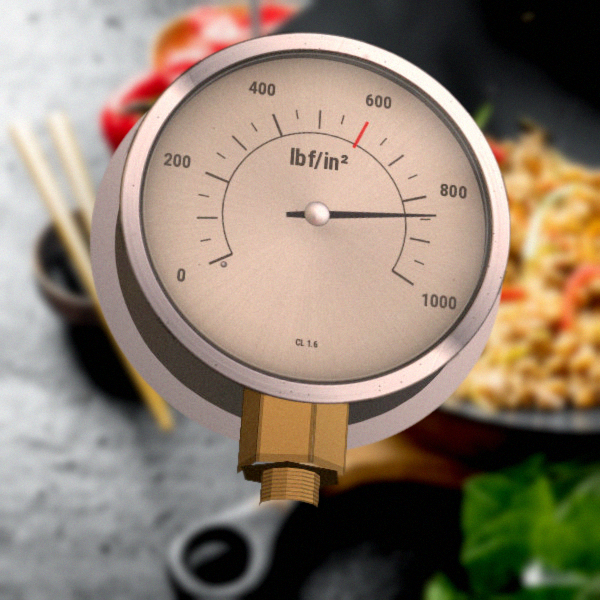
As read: 850; psi
